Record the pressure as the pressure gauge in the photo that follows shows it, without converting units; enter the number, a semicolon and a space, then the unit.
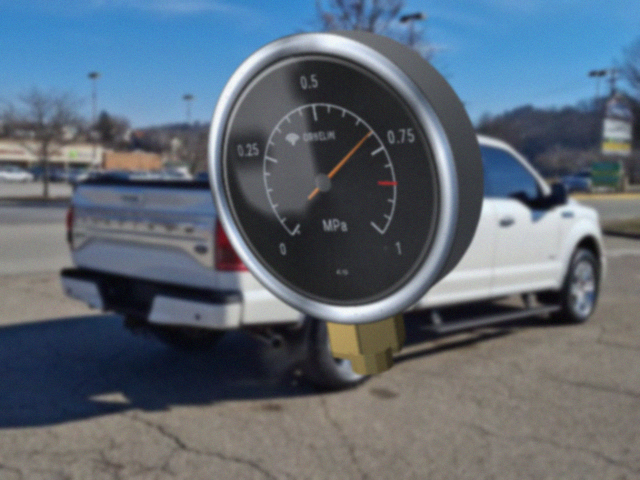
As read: 0.7; MPa
